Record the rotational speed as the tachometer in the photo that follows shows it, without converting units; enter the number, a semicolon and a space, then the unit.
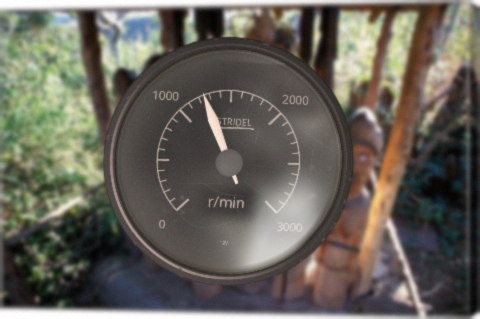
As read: 1250; rpm
